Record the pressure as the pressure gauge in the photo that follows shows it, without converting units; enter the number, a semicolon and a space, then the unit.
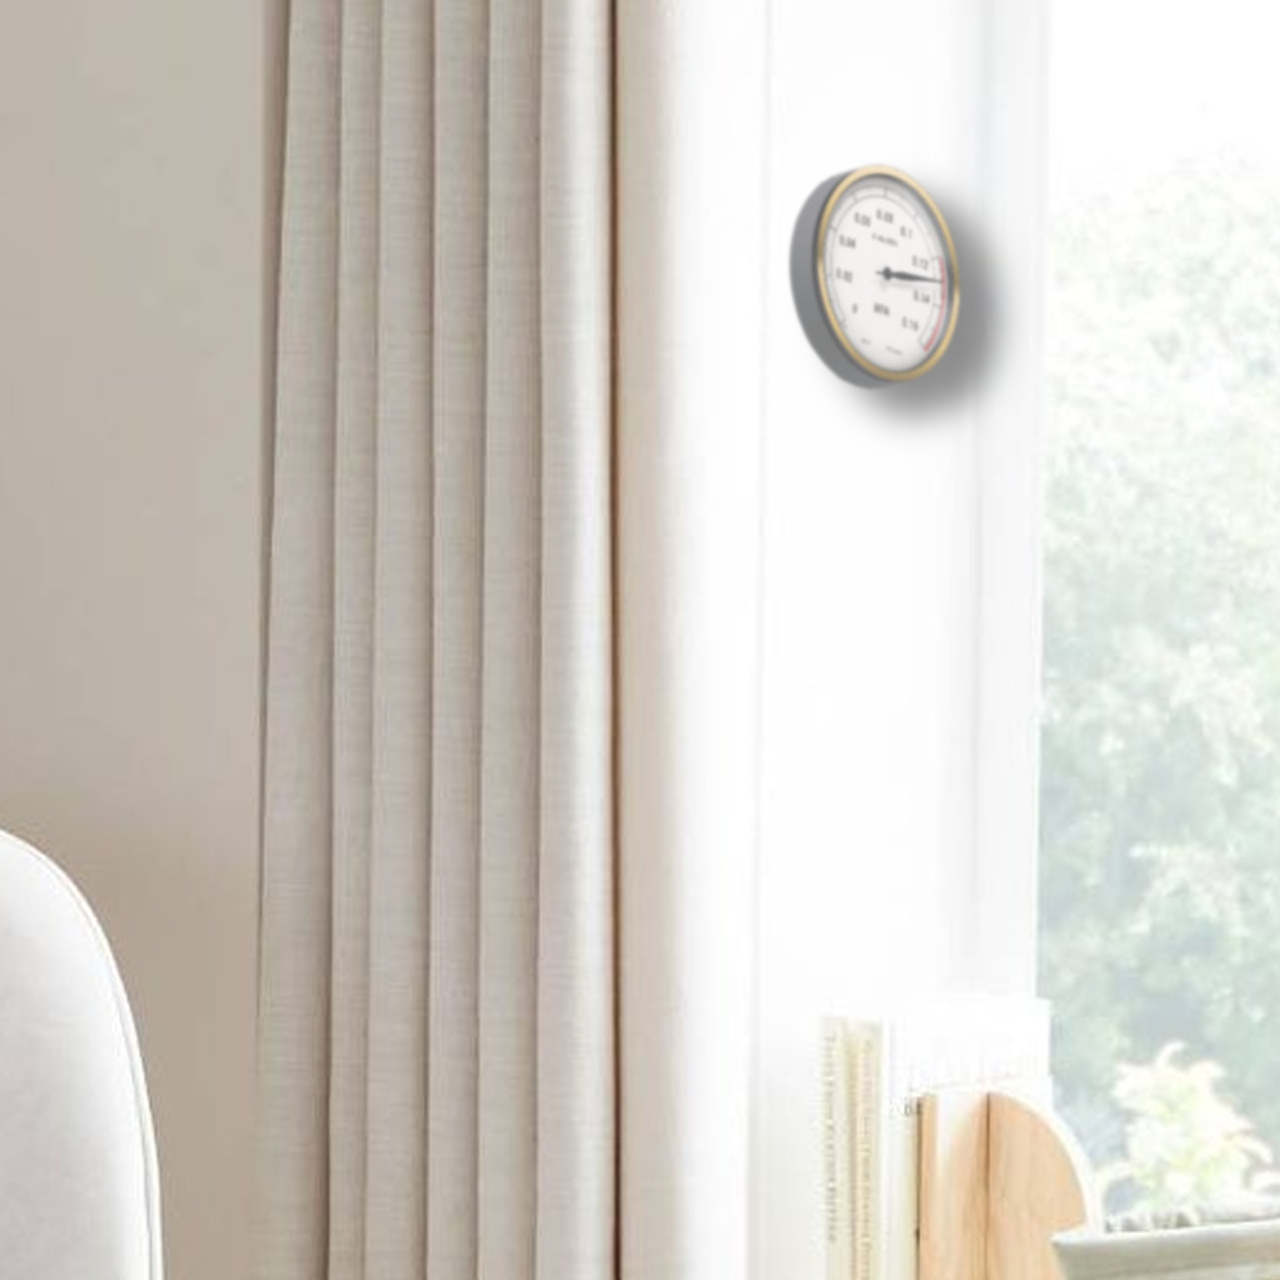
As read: 0.13; MPa
